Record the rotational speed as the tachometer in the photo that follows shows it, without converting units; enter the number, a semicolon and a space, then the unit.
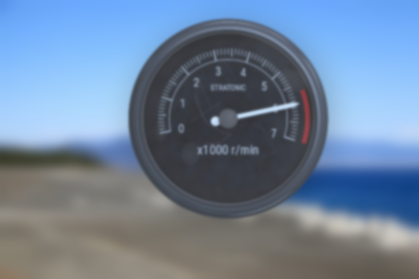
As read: 6000; rpm
